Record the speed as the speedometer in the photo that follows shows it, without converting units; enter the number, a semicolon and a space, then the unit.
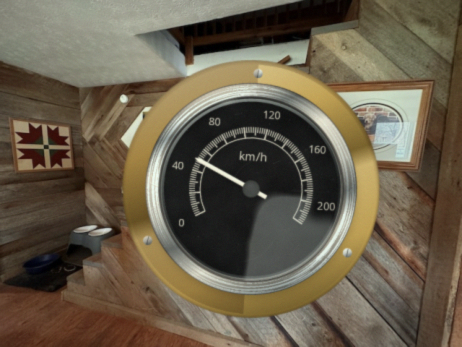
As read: 50; km/h
